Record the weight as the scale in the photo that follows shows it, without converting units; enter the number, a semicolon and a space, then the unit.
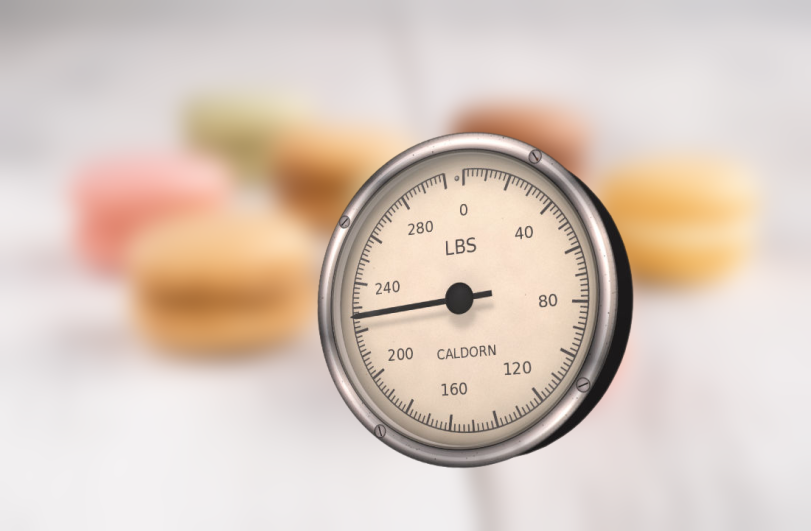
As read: 226; lb
